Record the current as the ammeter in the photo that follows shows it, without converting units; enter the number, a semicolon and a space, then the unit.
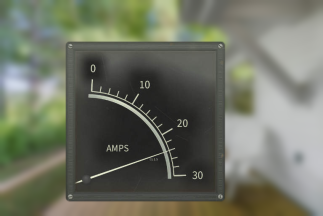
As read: 24; A
